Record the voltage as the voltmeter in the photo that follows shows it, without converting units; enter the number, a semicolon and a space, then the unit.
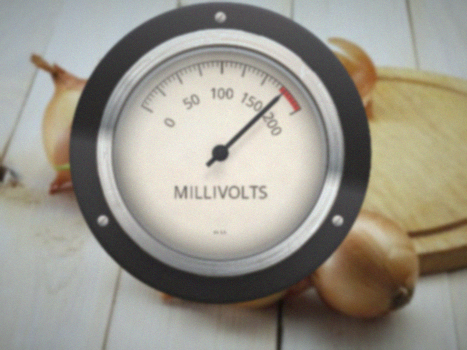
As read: 175; mV
